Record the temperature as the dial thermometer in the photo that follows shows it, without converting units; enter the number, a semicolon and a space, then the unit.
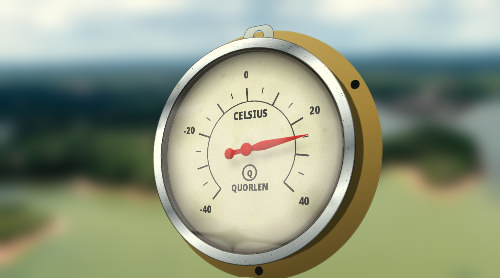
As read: 25; °C
